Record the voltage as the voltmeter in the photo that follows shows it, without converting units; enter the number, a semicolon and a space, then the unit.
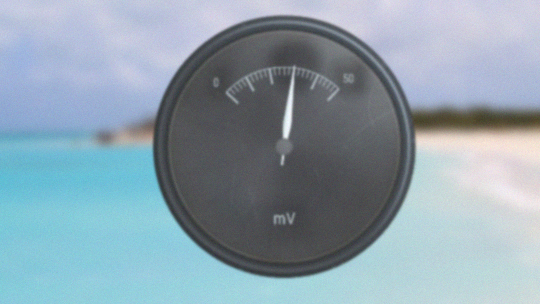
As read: 30; mV
